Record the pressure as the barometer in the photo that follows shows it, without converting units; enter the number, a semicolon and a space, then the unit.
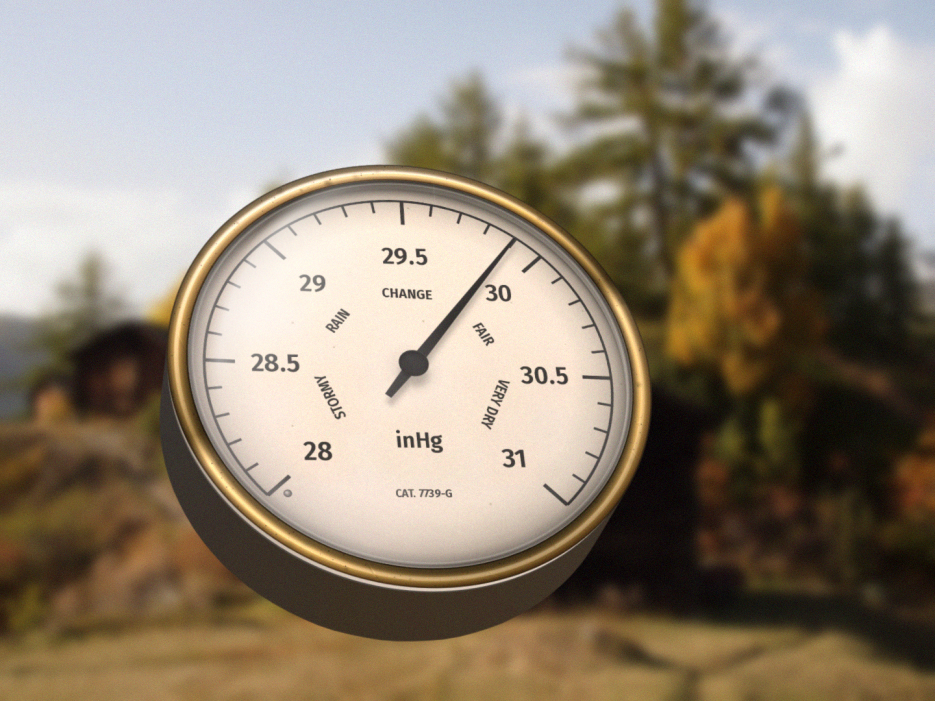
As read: 29.9; inHg
